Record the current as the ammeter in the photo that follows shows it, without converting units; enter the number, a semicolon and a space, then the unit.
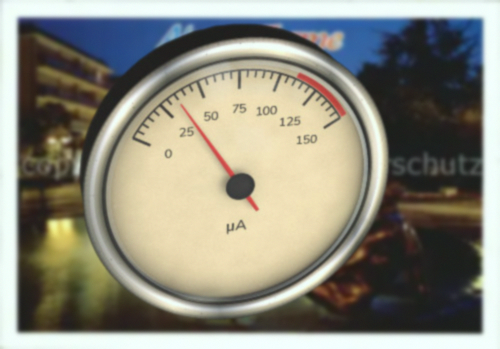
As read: 35; µA
